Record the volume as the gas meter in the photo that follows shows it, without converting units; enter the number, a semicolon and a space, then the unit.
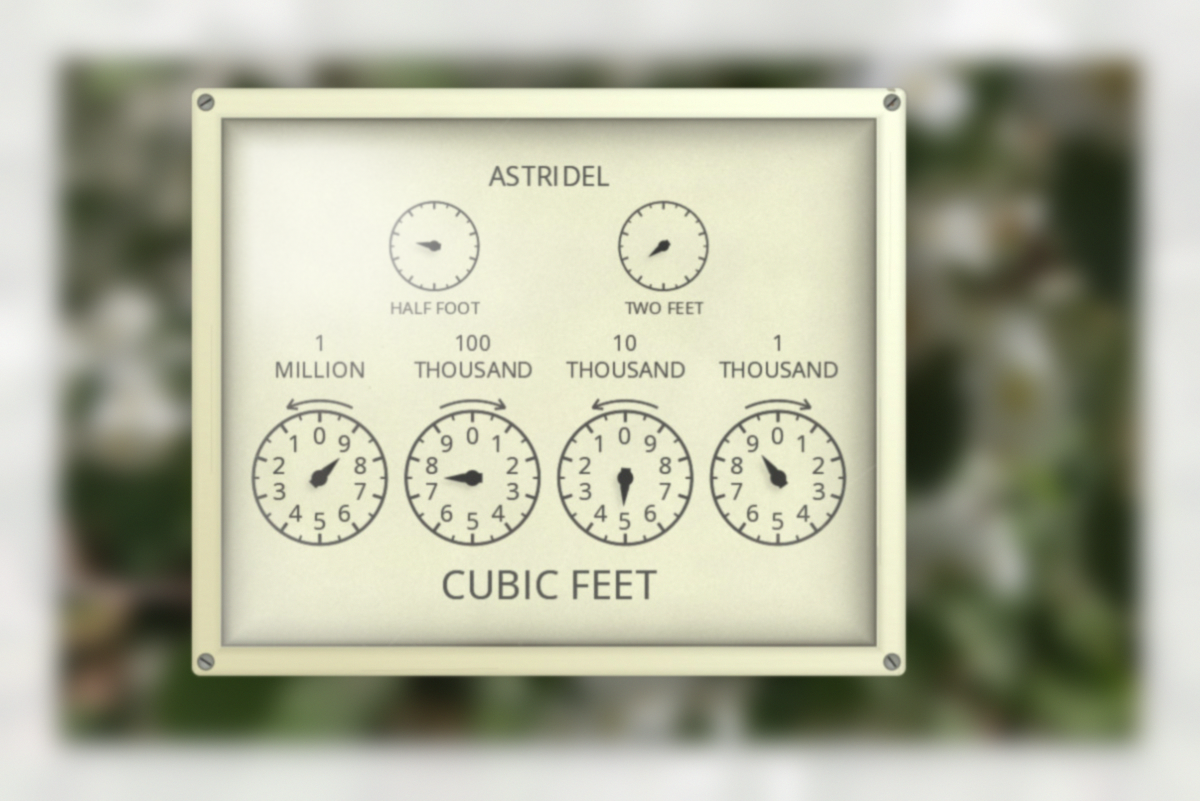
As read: 874900; ft³
